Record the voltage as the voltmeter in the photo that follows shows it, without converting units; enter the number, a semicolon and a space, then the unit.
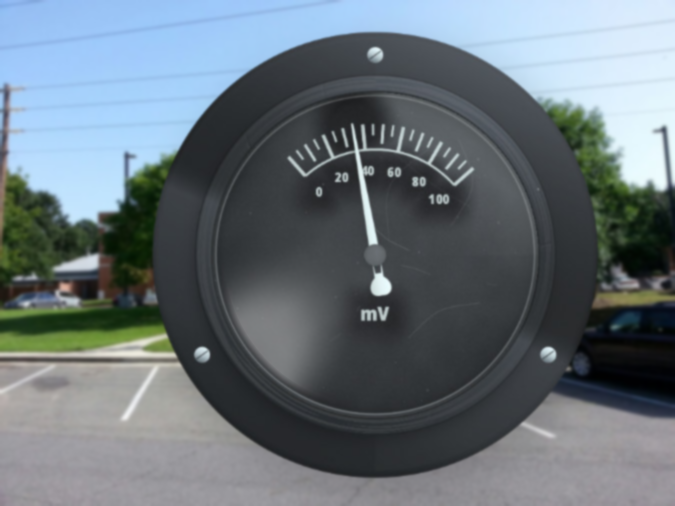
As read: 35; mV
